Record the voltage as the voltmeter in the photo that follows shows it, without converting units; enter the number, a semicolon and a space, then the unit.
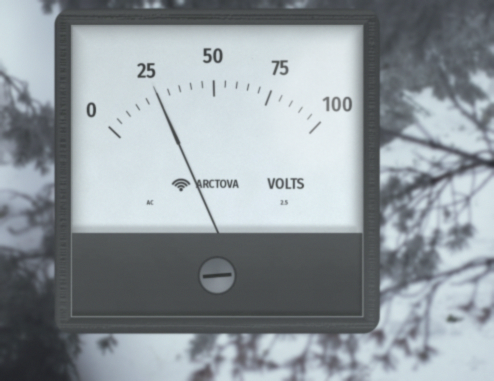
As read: 25; V
